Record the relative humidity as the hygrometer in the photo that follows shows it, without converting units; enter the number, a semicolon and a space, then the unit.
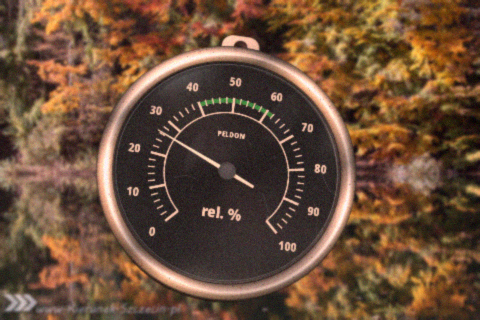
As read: 26; %
